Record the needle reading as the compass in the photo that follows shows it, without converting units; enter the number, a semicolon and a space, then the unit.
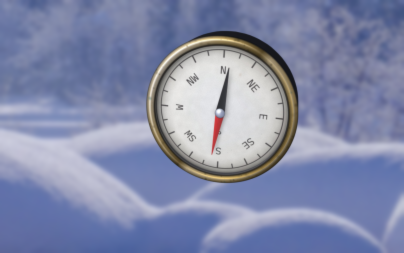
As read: 187.5; °
